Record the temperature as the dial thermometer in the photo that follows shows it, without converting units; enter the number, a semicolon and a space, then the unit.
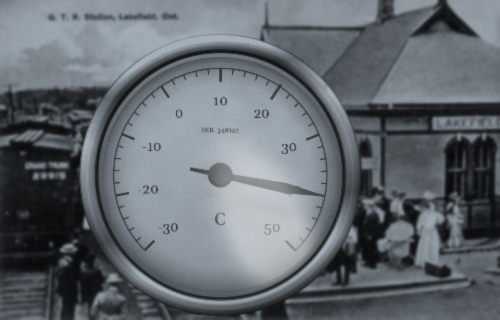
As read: 40; °C
